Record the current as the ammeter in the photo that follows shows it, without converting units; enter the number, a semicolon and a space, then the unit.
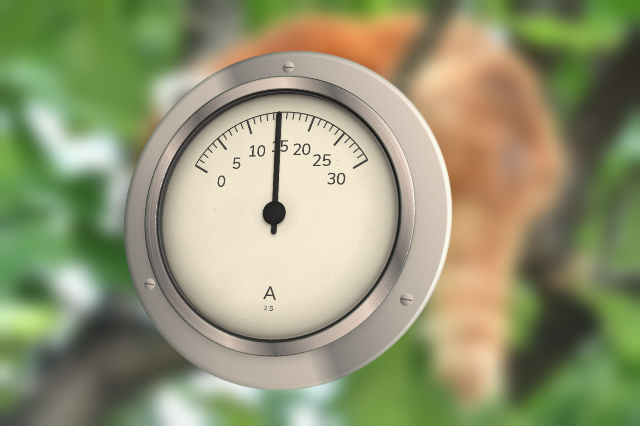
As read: 15; A
